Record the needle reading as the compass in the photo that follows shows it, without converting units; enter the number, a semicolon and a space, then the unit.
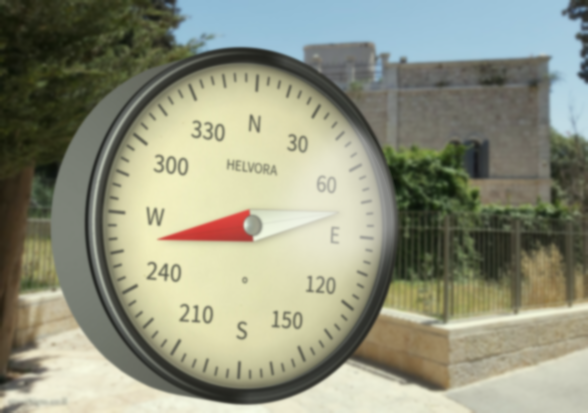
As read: 257.5; °
